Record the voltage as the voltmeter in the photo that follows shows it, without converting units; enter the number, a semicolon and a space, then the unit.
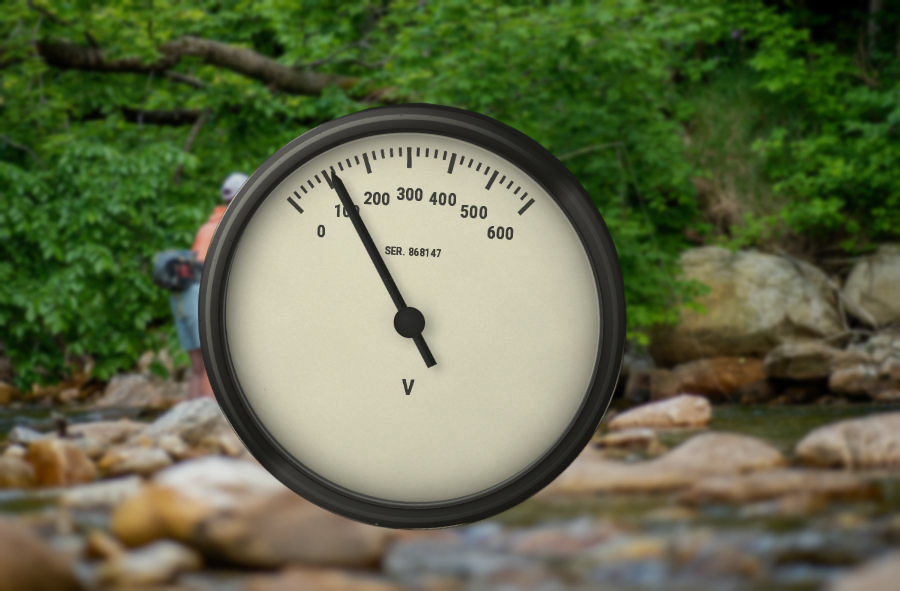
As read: 120; V
